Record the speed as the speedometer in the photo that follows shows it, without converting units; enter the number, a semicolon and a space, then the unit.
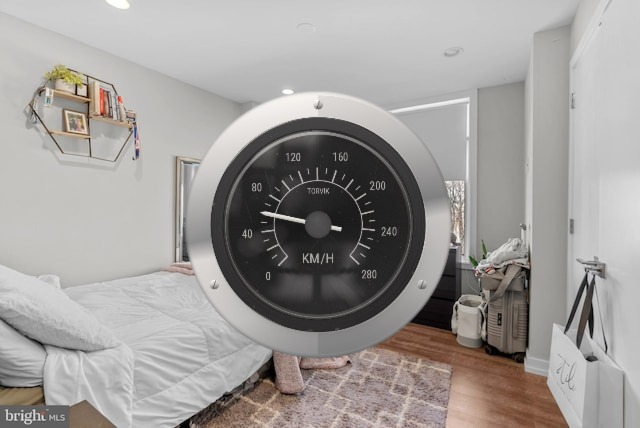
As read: 60; km/h
